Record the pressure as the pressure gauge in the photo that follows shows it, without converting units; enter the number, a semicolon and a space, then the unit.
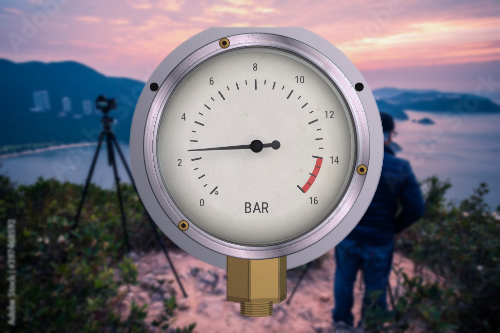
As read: 2.5; bar
